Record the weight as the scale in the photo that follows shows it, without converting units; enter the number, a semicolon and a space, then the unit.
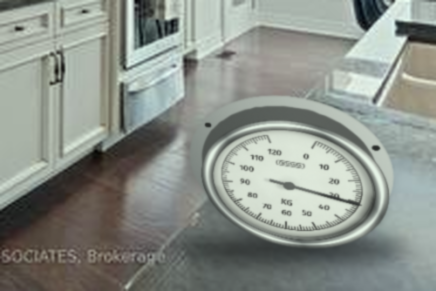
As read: 30; kg
